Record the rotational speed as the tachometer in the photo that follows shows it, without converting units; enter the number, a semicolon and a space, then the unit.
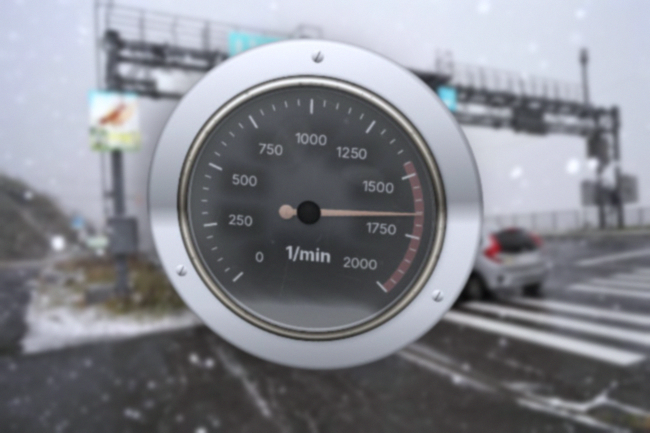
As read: 1650; rpm
